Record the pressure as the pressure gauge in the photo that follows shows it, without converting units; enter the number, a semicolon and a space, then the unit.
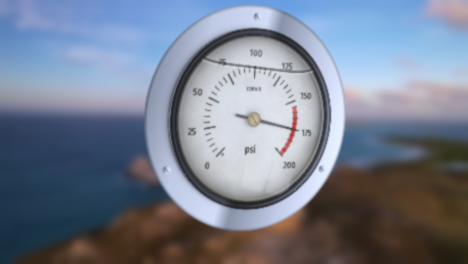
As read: 175; psi
